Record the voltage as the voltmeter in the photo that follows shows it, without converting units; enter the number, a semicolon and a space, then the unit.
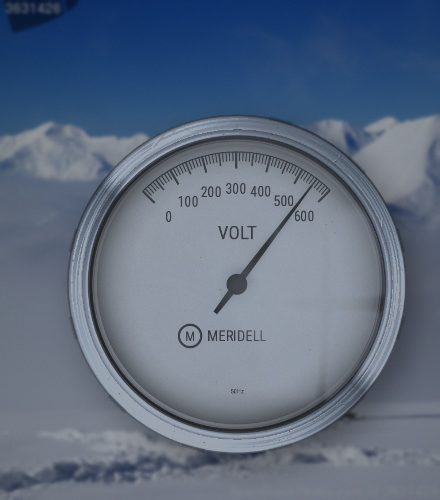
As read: 550; V
